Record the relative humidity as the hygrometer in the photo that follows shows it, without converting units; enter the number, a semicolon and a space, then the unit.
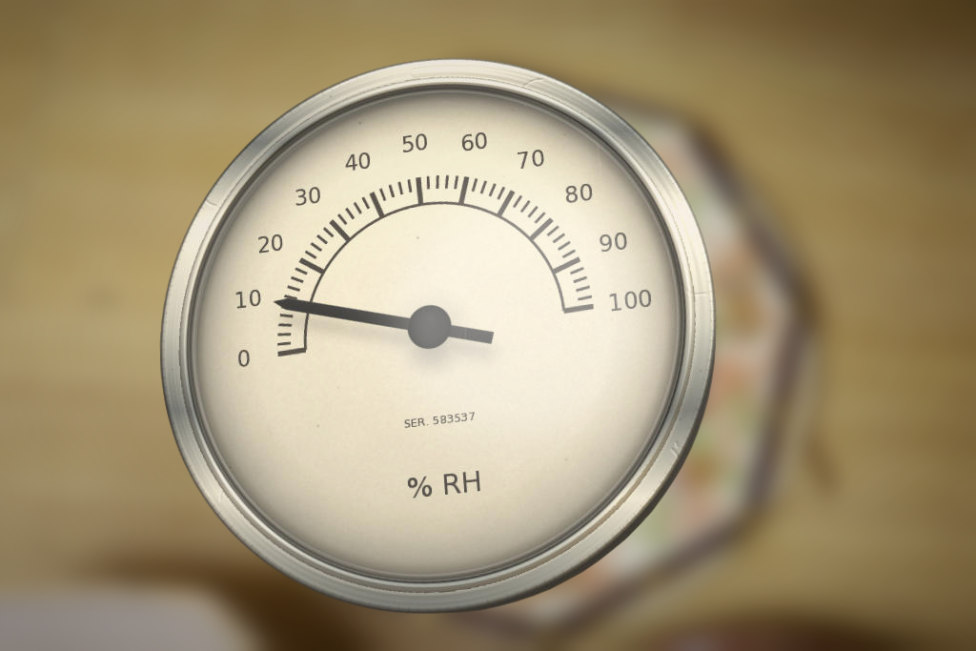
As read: 10; %
